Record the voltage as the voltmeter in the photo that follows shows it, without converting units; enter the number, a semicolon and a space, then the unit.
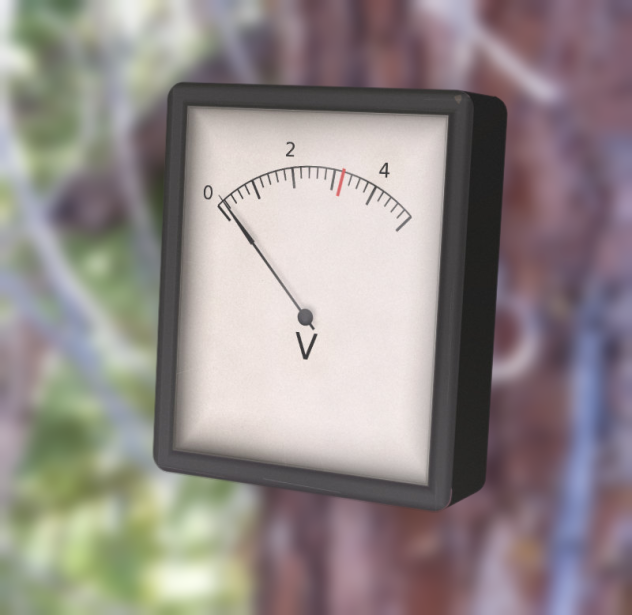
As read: 0.2; V
